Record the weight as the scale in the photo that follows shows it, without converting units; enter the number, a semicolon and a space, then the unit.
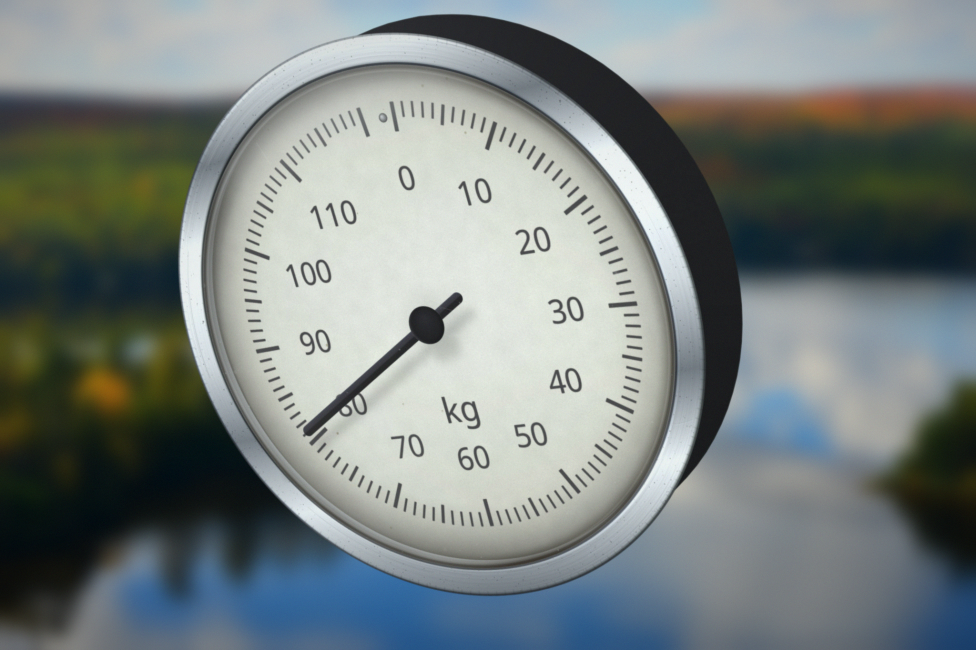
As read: 81; kg
